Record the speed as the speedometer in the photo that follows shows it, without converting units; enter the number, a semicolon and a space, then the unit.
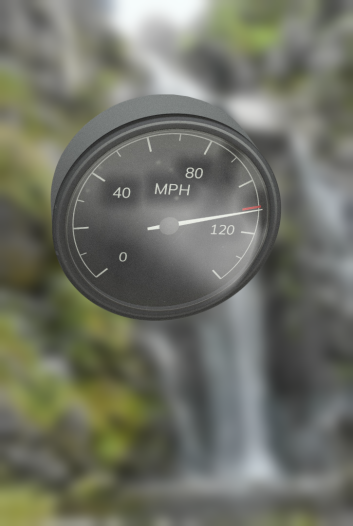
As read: 110; mph
